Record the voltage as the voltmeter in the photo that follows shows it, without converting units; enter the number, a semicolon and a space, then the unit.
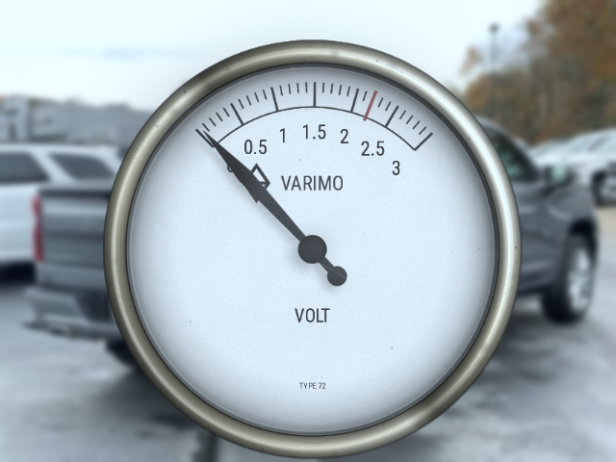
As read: 0.05; V
